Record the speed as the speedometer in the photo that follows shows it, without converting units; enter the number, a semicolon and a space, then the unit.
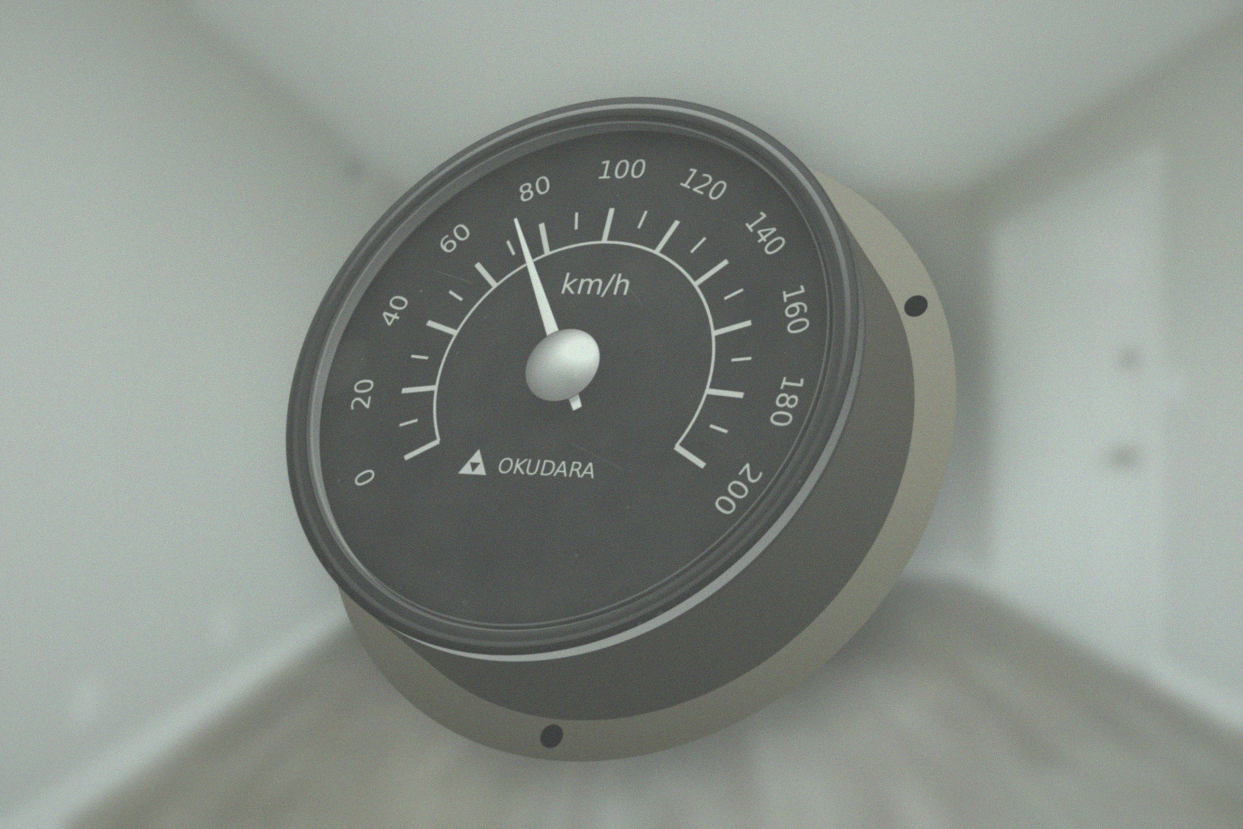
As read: 75; km/h
